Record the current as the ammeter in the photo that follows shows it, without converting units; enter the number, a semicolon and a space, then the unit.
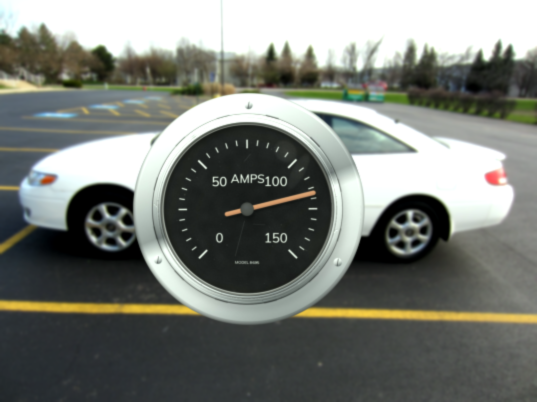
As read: 117.5; A
